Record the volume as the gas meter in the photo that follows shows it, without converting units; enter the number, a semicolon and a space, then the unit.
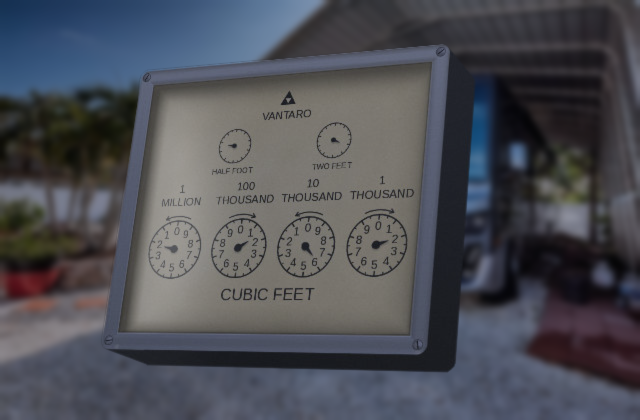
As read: 216200; ft³
